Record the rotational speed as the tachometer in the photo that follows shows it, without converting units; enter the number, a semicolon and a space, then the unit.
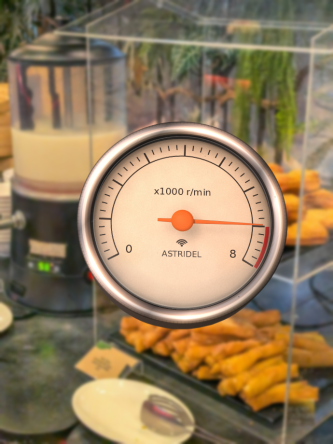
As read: 7000; rpm
